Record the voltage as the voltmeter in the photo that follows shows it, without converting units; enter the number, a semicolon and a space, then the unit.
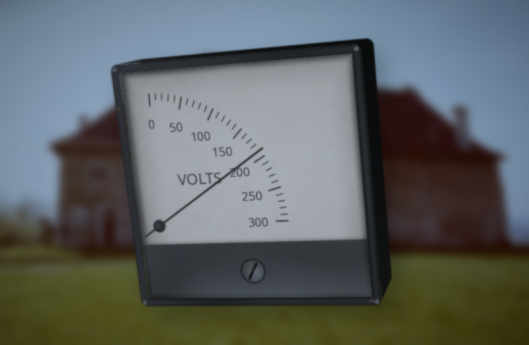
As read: 190; V
